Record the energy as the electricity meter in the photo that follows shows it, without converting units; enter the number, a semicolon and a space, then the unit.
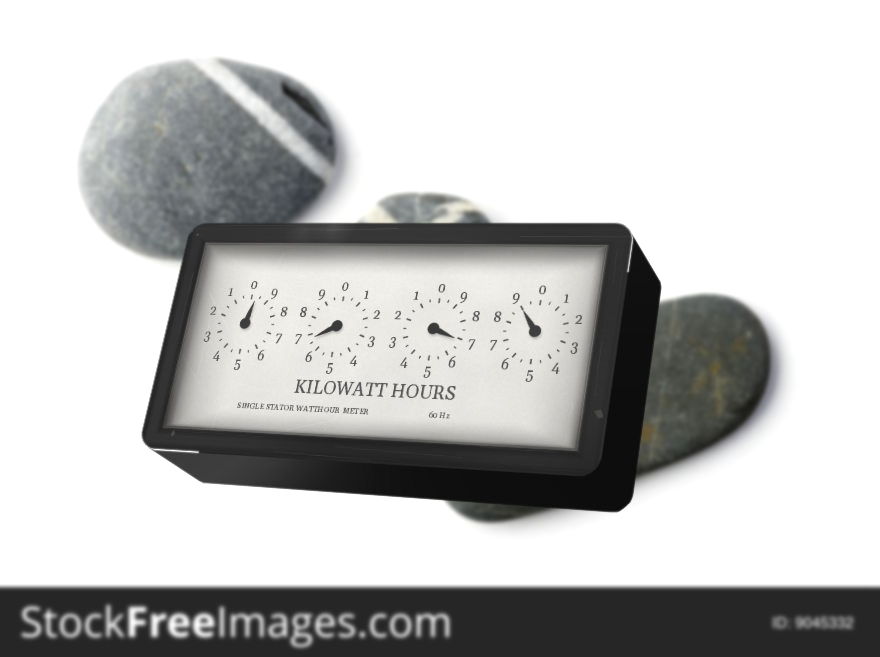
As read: 9669; kWh
